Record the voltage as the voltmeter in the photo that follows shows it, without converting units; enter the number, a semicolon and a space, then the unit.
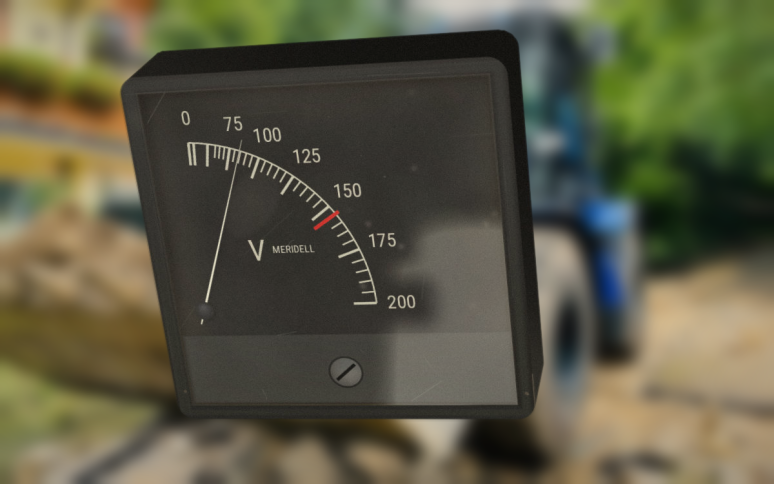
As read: 85; V
